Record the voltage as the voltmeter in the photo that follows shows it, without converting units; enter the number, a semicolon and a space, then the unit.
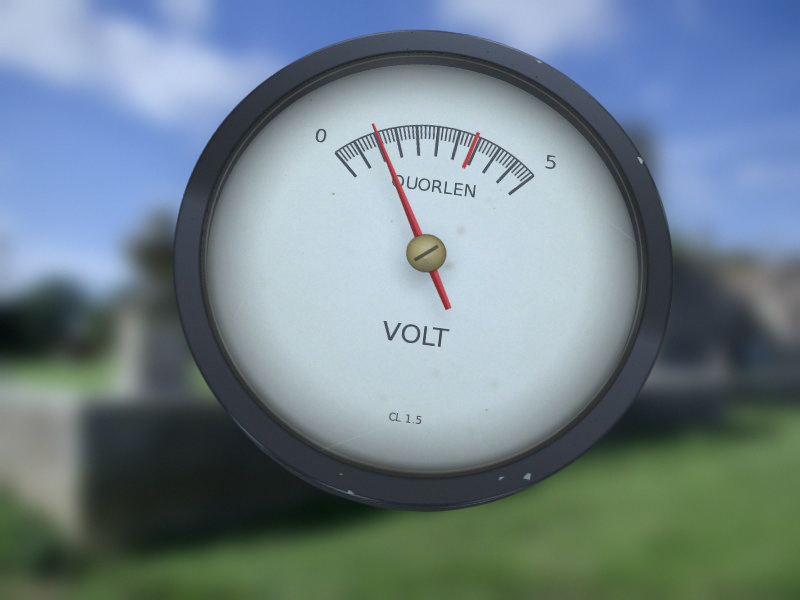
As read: 1; V
